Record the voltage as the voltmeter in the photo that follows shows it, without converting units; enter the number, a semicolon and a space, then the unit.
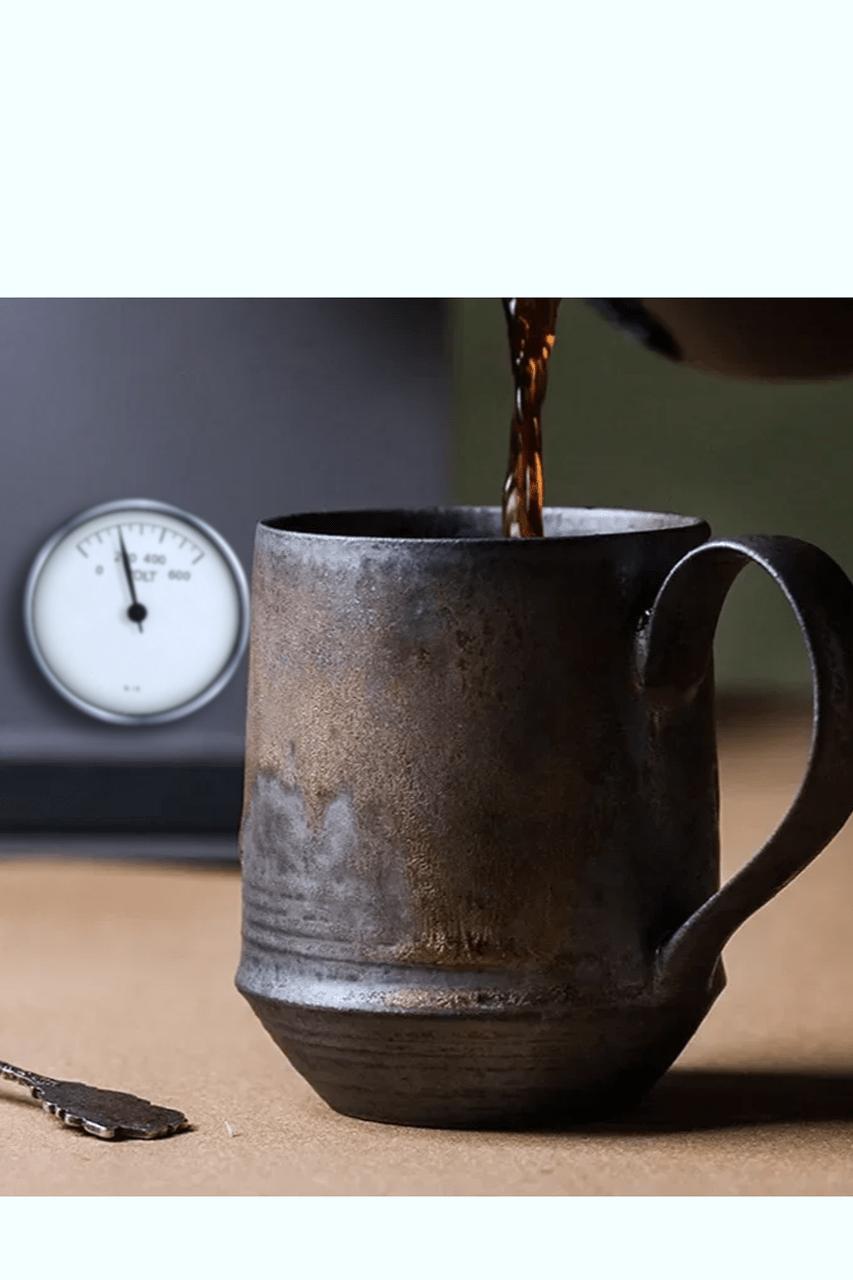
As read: 200; V
